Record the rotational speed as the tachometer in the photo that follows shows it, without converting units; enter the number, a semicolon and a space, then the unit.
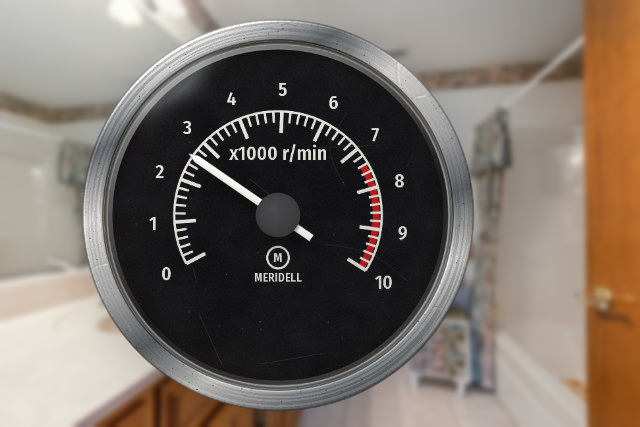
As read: 2600; rpm
